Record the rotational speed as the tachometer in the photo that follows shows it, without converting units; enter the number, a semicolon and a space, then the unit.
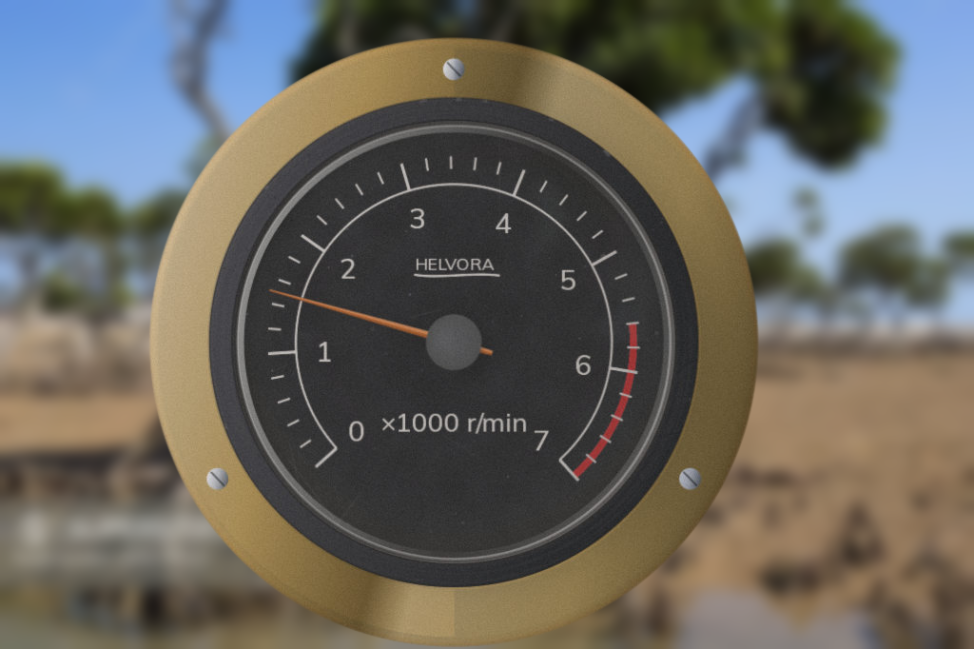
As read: 1500; rpm
